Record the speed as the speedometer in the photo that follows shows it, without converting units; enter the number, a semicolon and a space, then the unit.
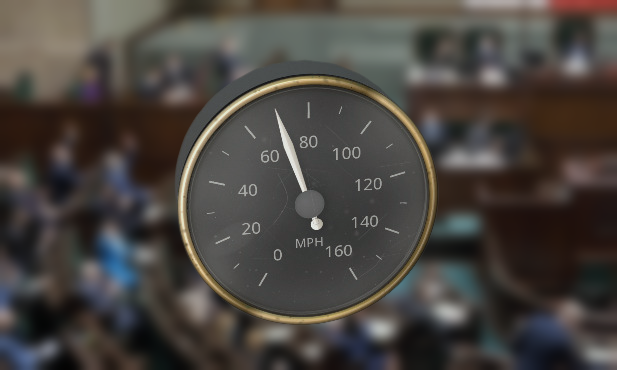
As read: 70; mph
